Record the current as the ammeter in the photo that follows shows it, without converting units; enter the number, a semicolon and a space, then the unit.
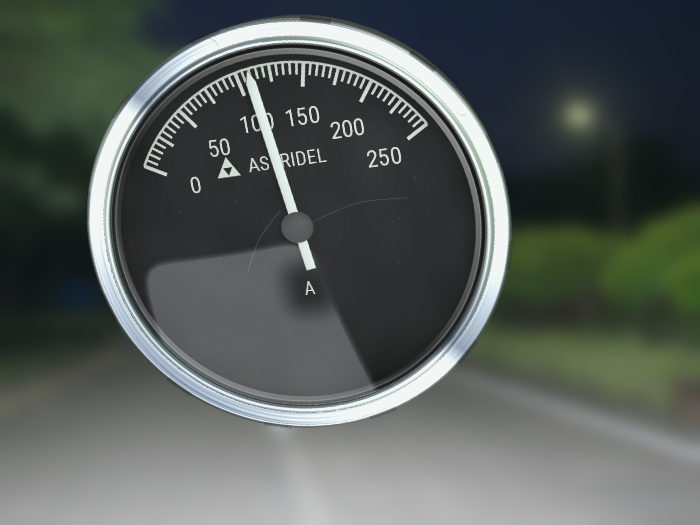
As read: 110; A
